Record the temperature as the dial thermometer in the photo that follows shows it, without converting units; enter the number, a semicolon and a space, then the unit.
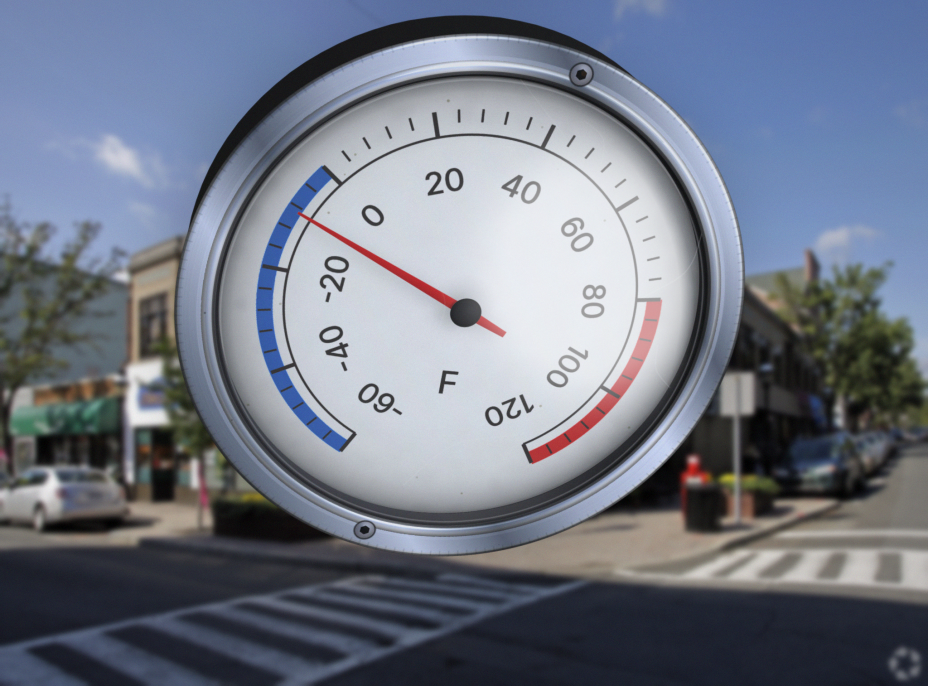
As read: -8; °F
